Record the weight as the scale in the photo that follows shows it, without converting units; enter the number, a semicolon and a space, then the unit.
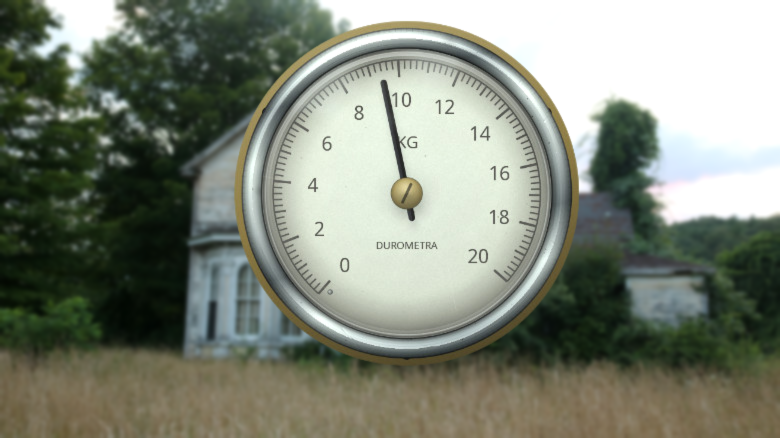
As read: 9.4; kg
